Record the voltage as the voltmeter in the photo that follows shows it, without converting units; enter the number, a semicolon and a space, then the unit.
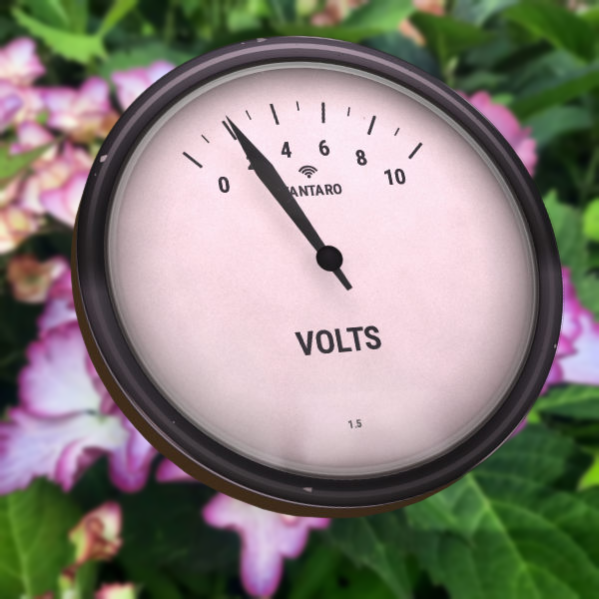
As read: 2; V
